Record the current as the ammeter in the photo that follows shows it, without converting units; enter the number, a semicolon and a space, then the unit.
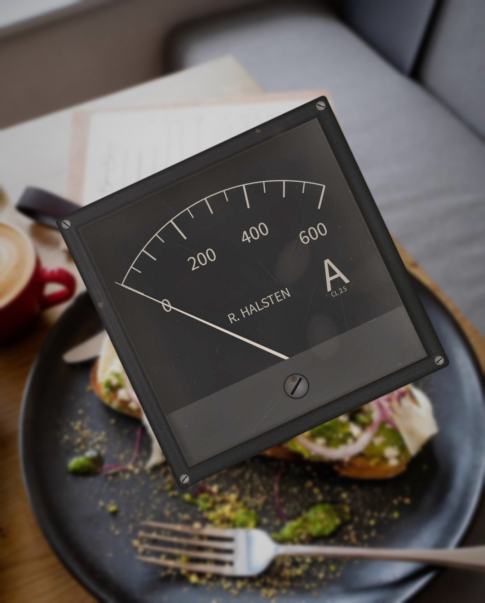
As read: 0; A
